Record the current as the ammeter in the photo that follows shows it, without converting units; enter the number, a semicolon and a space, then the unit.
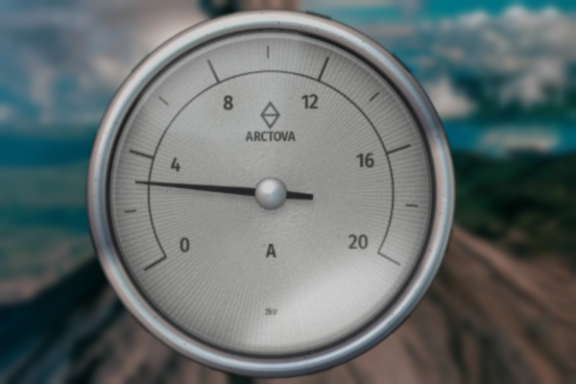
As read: 3; A
